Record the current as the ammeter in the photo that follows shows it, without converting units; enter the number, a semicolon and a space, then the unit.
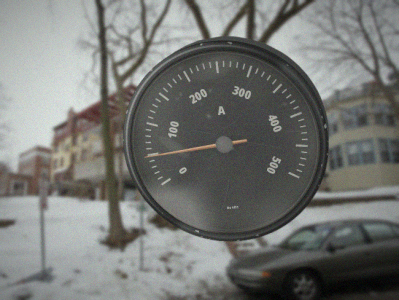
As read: 50; A
